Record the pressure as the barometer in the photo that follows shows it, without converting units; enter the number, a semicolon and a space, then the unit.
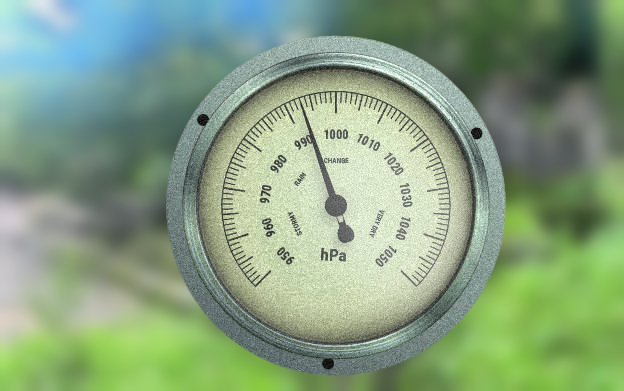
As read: 993; hPa
